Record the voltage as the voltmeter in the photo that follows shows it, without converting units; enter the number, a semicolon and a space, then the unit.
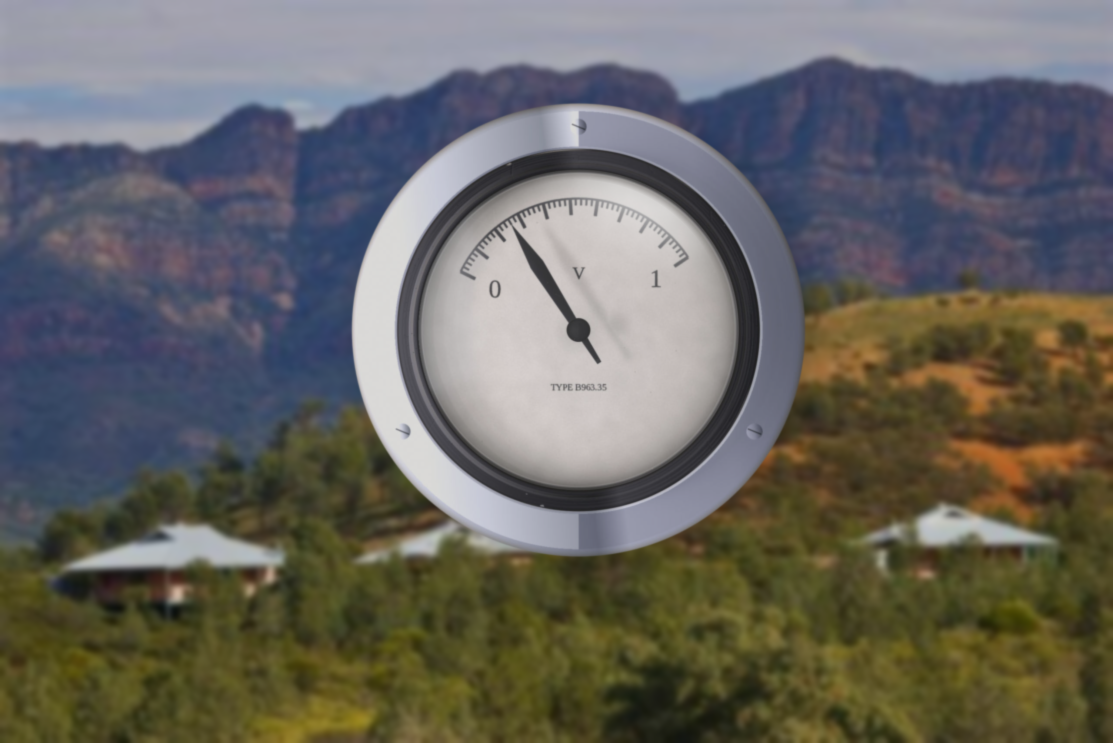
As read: 0.26; V
